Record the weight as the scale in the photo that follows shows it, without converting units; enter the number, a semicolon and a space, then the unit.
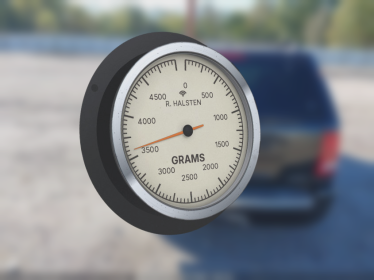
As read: 3600; g
